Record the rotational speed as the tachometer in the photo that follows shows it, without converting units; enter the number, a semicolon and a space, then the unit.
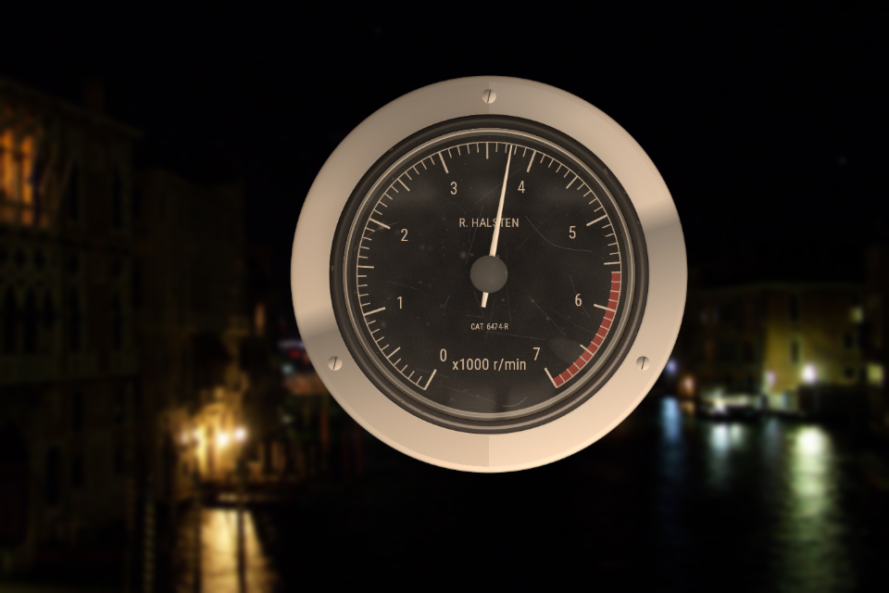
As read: 3750; rpm
